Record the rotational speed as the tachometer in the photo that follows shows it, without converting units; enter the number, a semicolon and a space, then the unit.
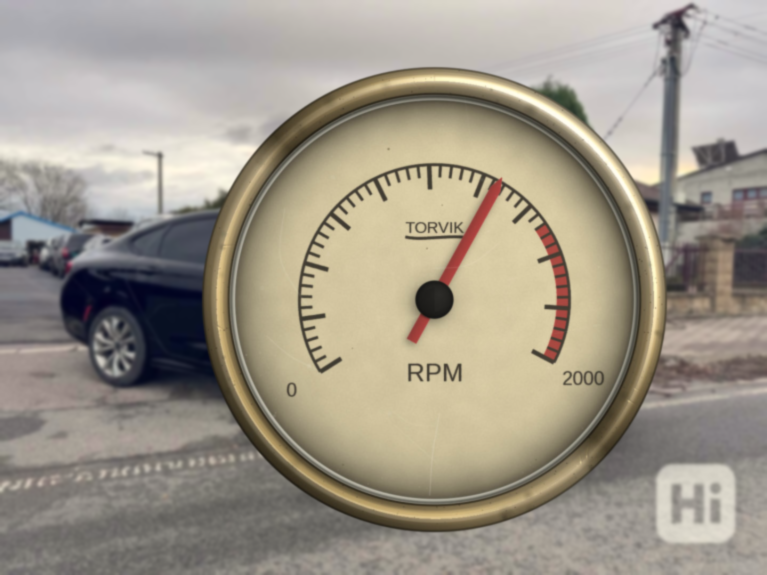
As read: 1260; rpm
